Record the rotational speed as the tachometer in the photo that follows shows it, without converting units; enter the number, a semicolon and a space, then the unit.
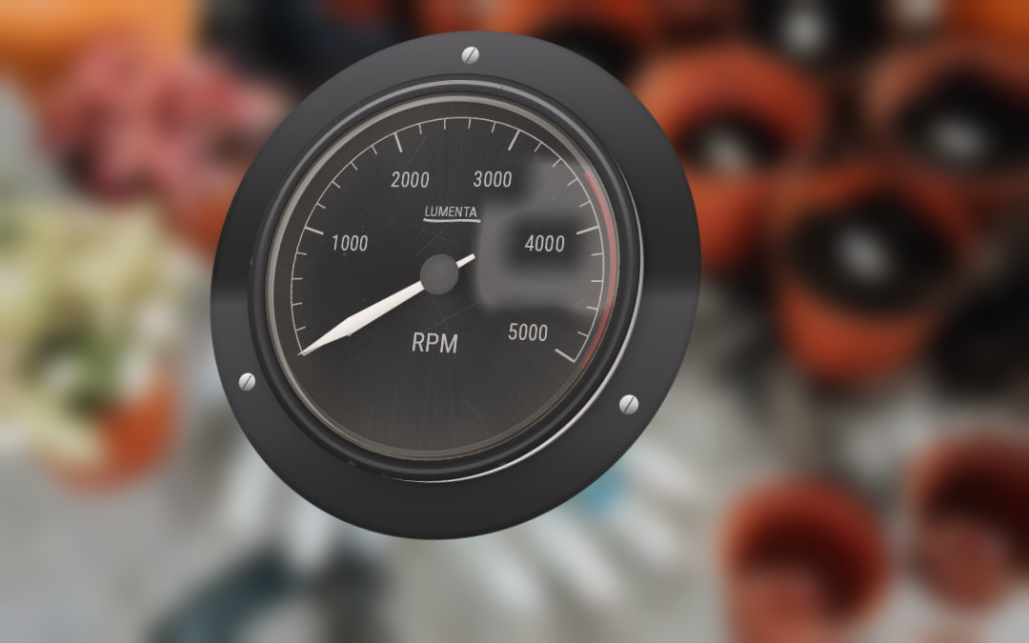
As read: 0; rpm
